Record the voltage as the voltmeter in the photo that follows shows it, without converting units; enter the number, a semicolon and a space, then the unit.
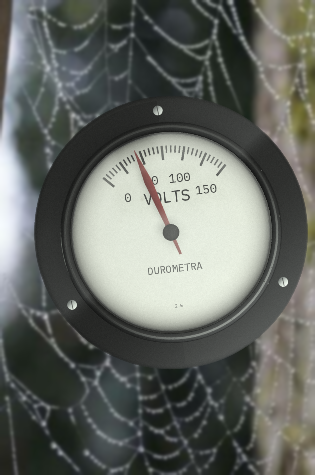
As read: 45; V
